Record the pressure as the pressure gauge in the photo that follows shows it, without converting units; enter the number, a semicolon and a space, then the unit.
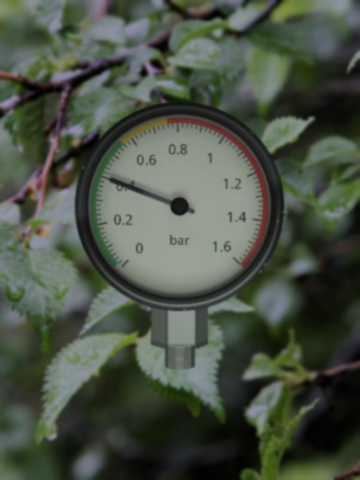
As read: 0.4; bar
